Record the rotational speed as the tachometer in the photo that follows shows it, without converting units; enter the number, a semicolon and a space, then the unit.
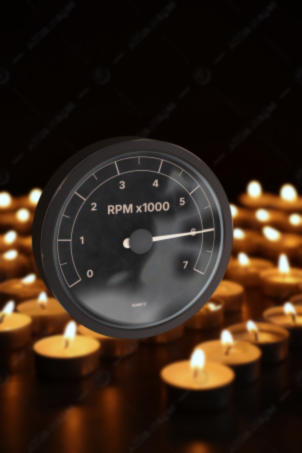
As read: 6000; rpm
